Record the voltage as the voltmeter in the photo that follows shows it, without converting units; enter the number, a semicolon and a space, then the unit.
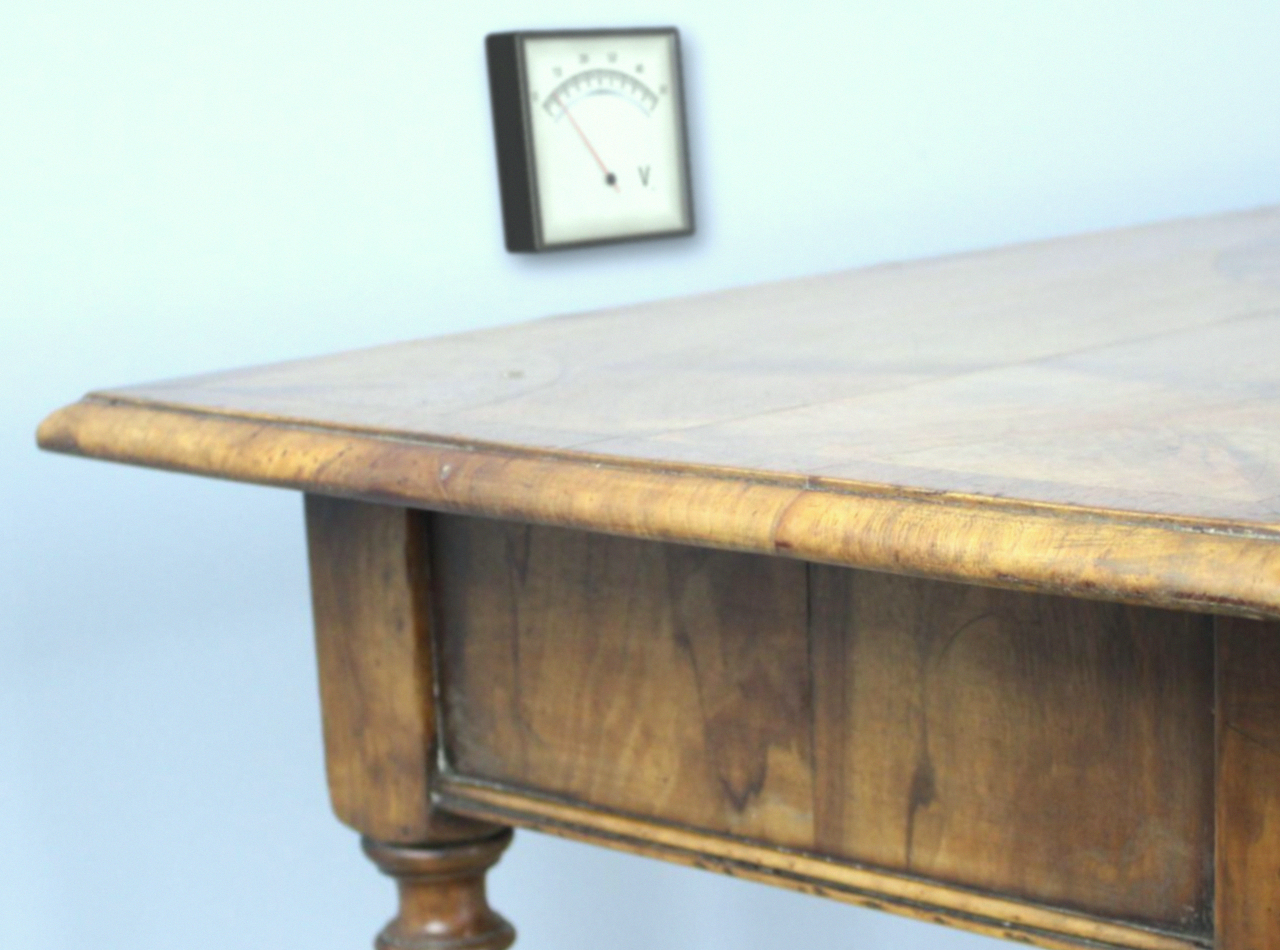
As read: 5; V
